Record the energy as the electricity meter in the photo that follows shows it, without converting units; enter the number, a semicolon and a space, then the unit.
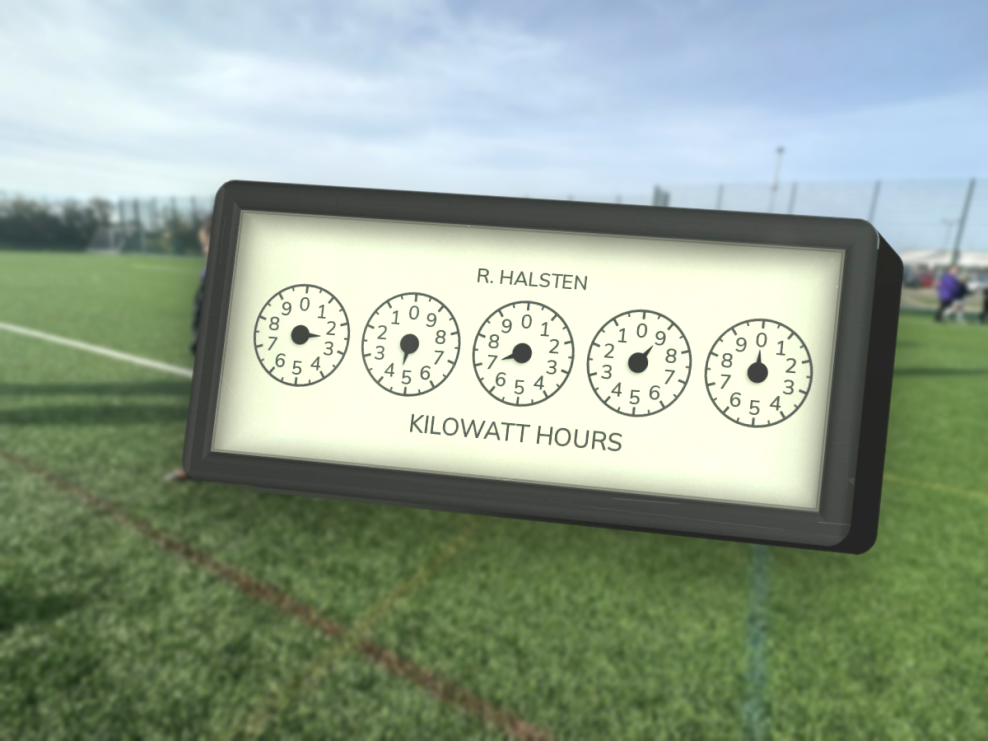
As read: 24690; kWh
